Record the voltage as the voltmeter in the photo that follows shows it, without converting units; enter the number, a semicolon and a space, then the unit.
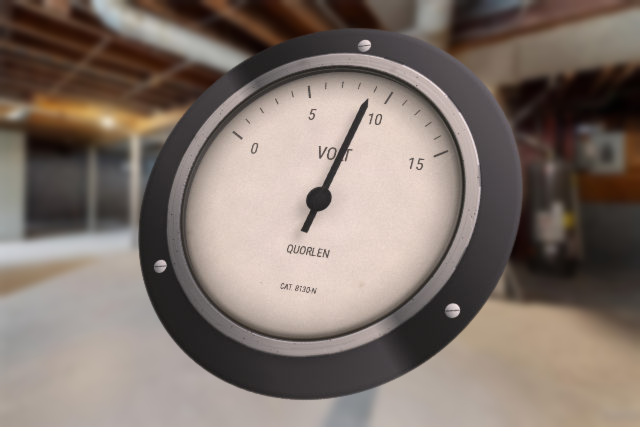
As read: 9; V
